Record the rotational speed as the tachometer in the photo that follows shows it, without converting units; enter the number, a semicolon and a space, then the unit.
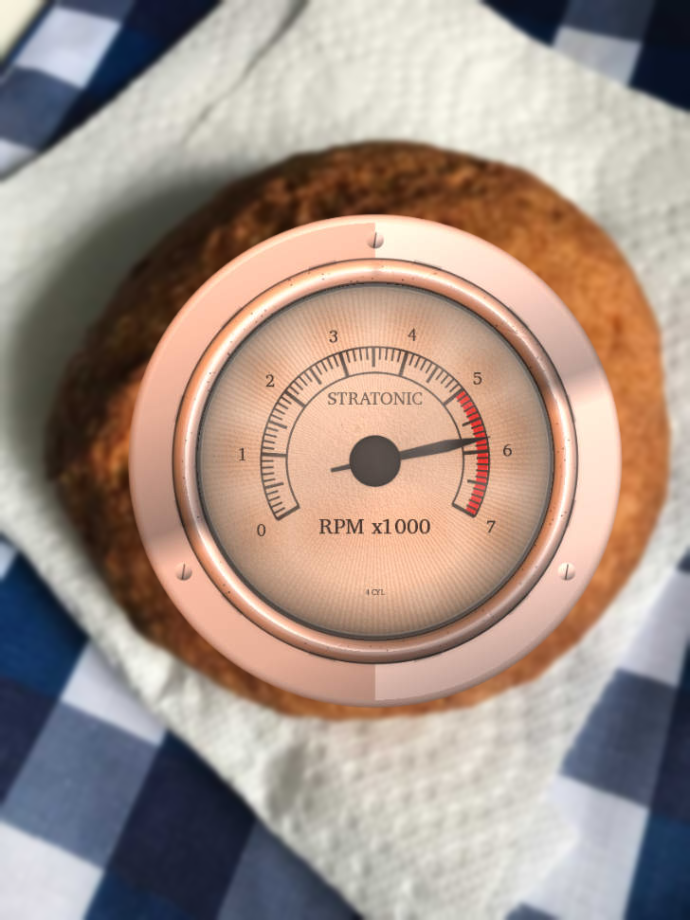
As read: 5800; rpm
